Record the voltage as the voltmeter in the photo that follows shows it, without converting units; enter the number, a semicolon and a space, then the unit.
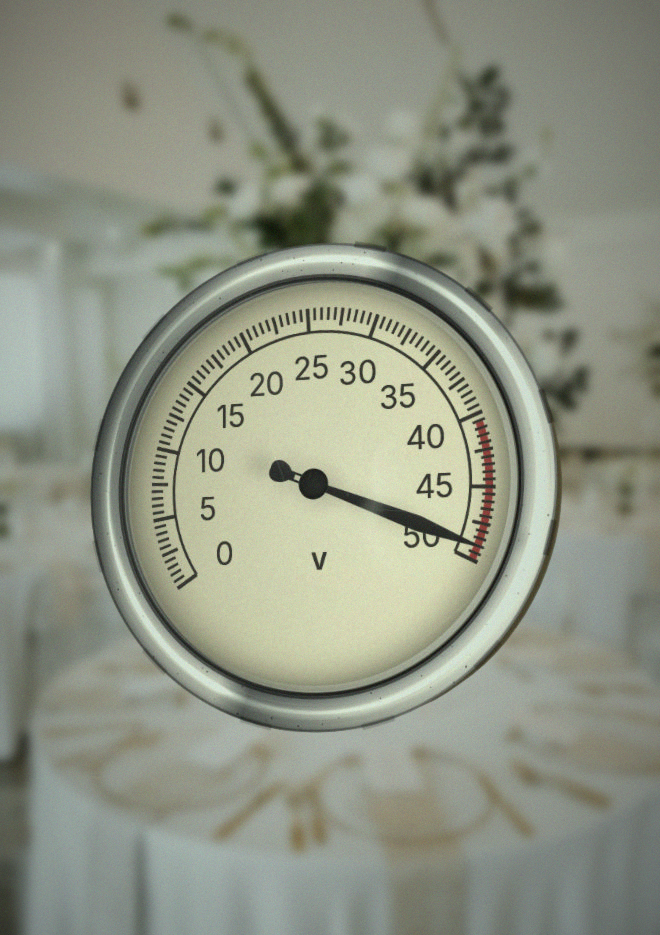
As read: 49; V
